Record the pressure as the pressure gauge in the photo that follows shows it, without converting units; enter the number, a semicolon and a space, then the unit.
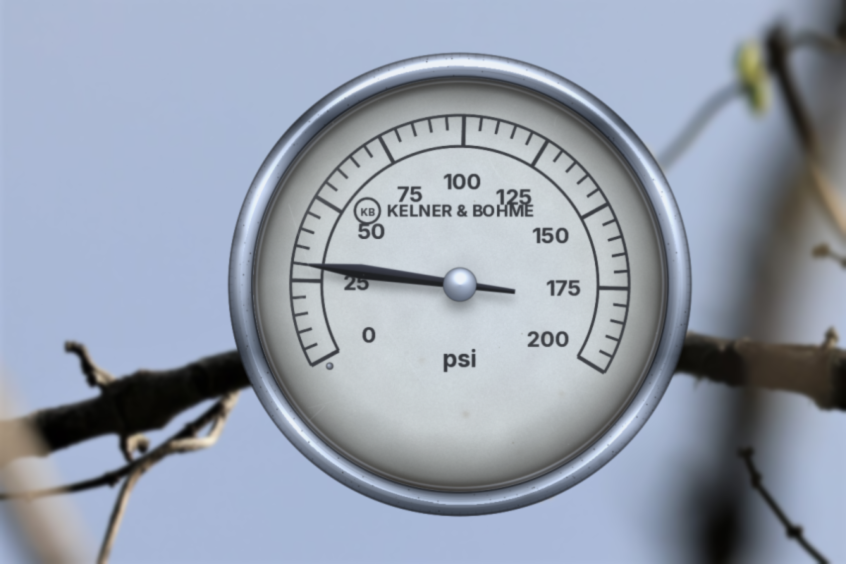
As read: 30; psi
